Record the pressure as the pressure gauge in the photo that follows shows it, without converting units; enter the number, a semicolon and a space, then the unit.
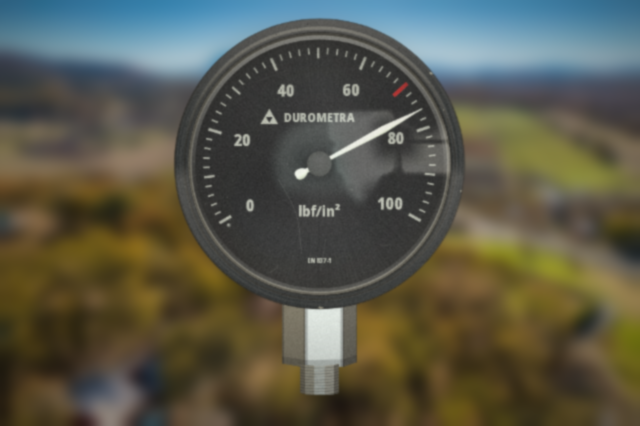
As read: 76; psi
